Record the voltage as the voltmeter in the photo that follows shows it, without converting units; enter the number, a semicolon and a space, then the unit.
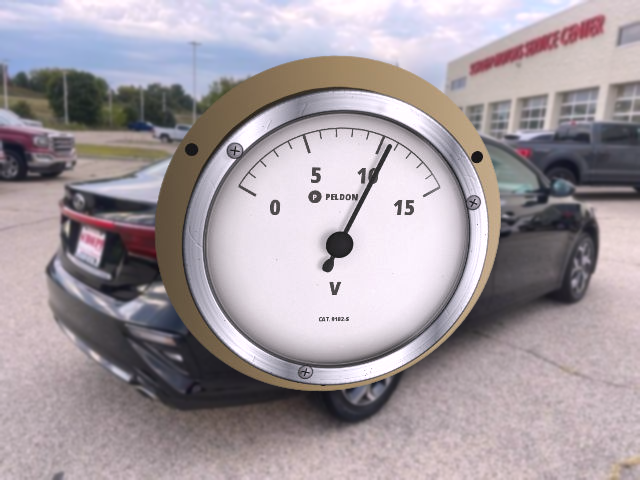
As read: 10.5; V
